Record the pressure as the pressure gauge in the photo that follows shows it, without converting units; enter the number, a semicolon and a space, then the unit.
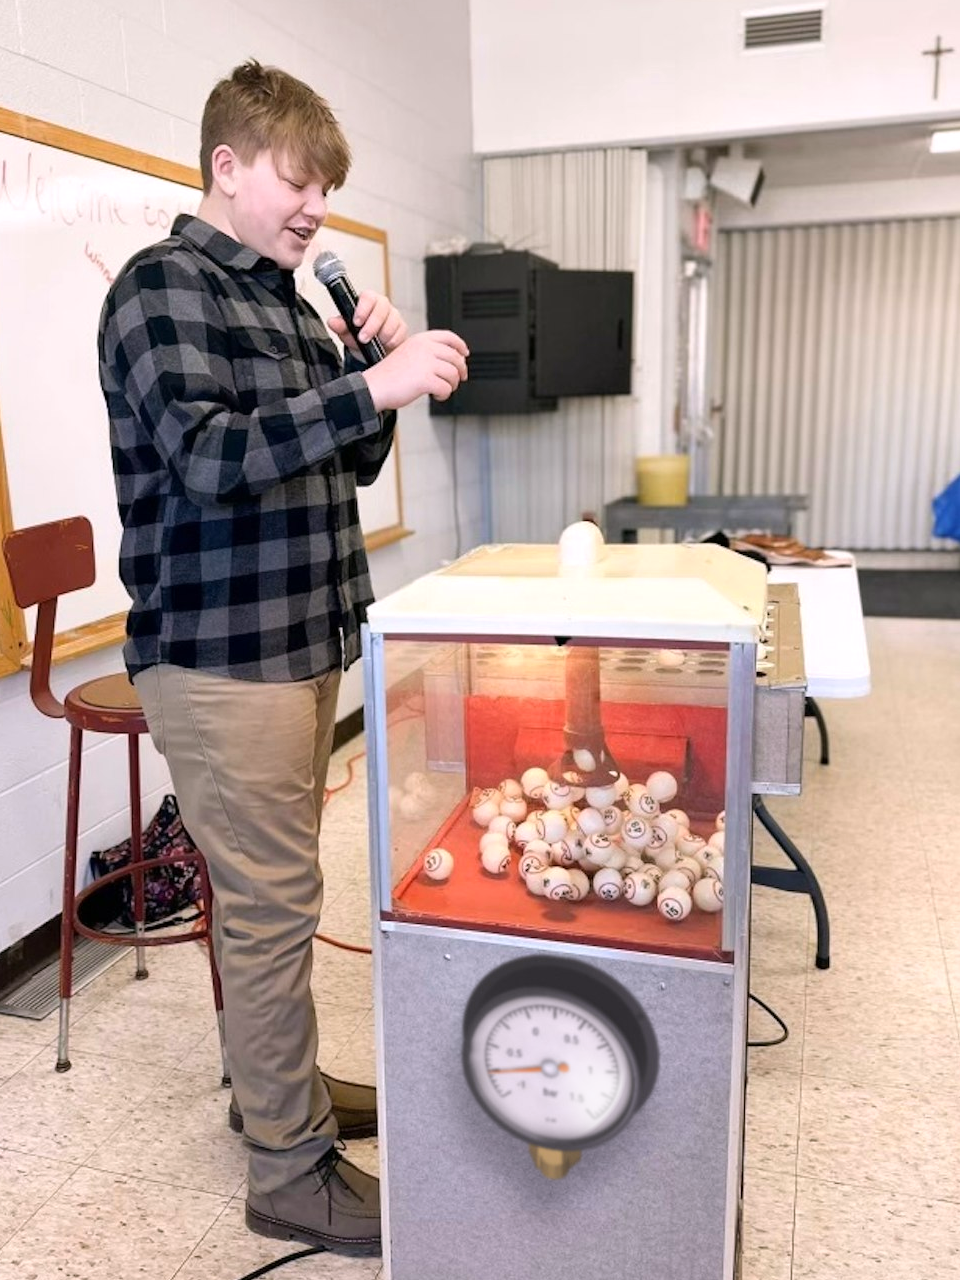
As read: -0.75; bar
